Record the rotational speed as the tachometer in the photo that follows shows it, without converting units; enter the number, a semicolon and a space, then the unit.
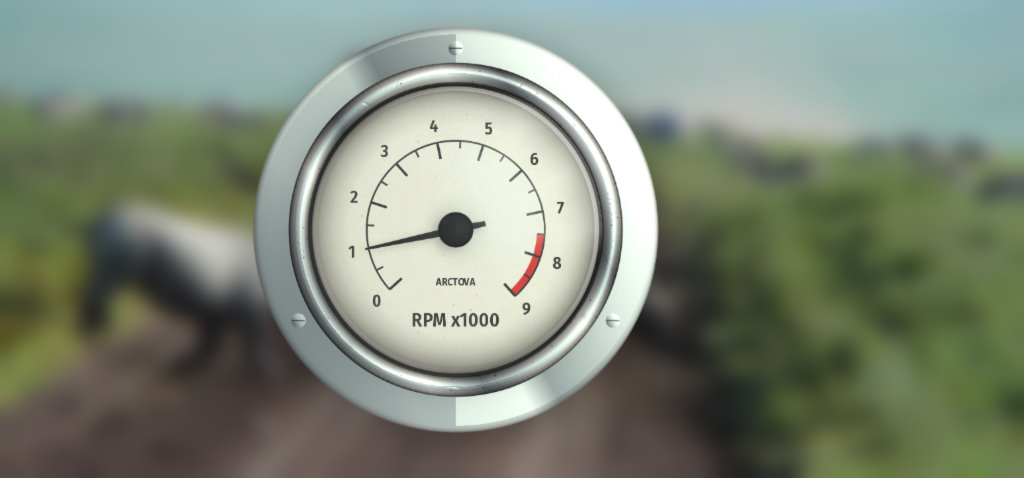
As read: 1000; rpm
